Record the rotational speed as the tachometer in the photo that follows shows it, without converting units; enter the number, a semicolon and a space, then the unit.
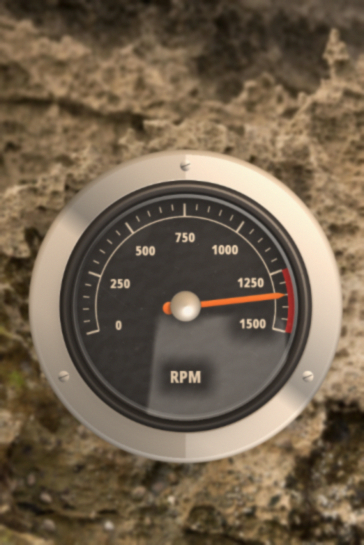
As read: 1350; rpm
